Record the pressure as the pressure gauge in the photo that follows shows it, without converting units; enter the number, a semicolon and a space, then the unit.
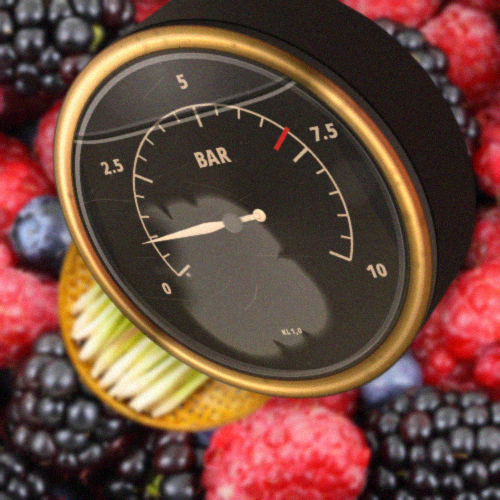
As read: 1; bar
